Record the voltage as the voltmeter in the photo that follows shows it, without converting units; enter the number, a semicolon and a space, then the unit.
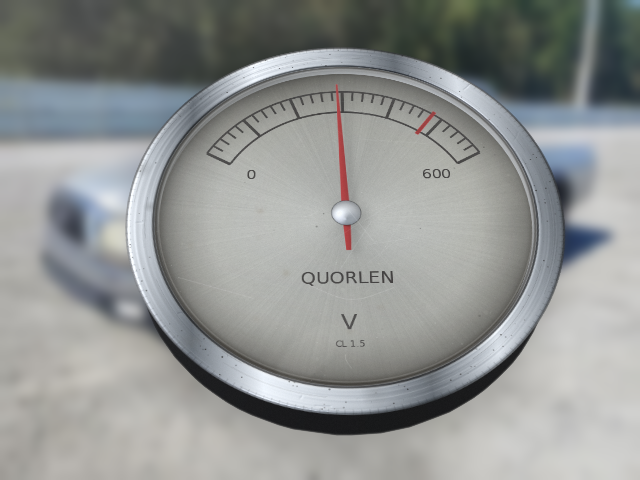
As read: 290; V
